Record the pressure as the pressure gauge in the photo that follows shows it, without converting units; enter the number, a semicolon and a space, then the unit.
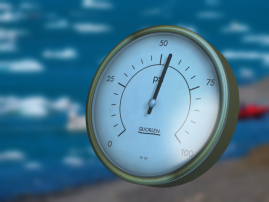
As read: 55; psi
